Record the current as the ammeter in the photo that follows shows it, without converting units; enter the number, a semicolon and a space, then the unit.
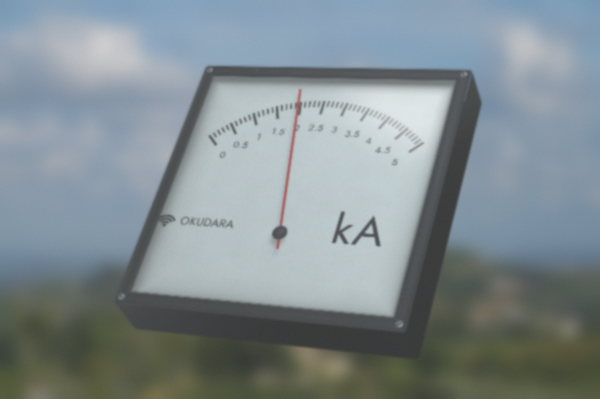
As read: 2; kA
